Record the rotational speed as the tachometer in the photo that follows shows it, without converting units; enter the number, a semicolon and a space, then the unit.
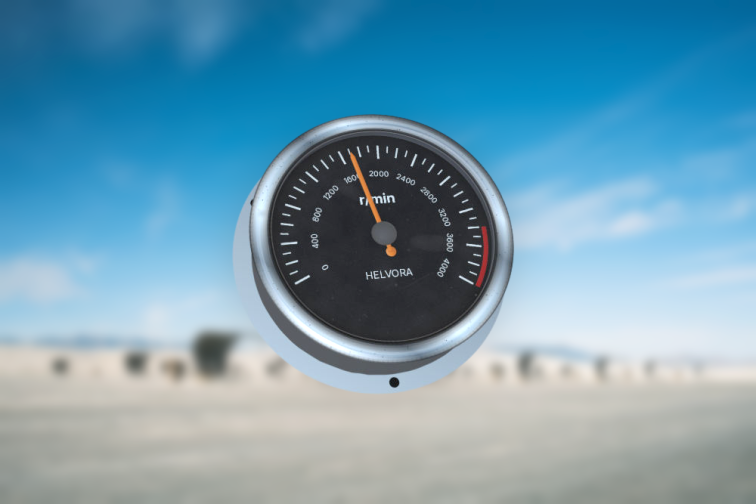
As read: 1700; rpm
